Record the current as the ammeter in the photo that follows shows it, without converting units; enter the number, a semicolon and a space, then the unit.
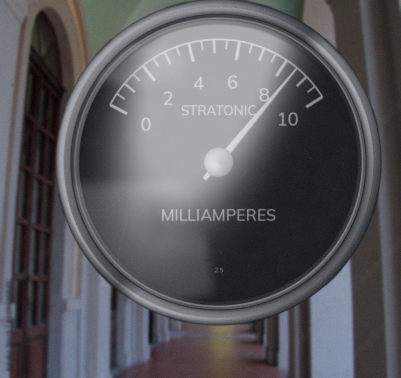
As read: 8.5; mA
